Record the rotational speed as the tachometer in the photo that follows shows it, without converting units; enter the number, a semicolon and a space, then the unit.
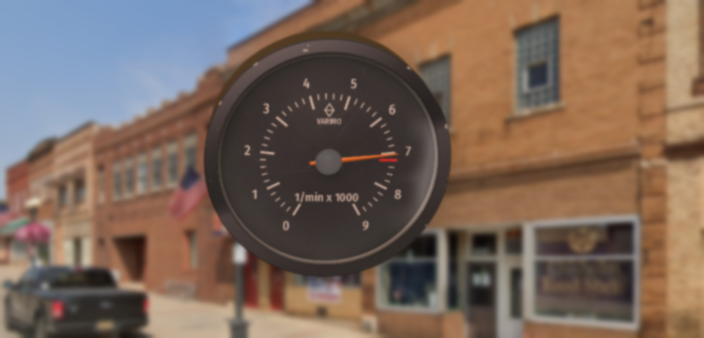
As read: 7000; rpm
